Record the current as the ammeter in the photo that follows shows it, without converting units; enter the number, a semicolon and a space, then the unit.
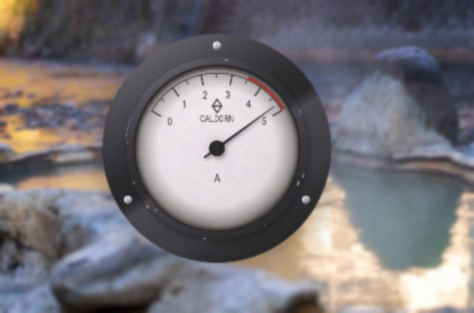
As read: 4.75; A
